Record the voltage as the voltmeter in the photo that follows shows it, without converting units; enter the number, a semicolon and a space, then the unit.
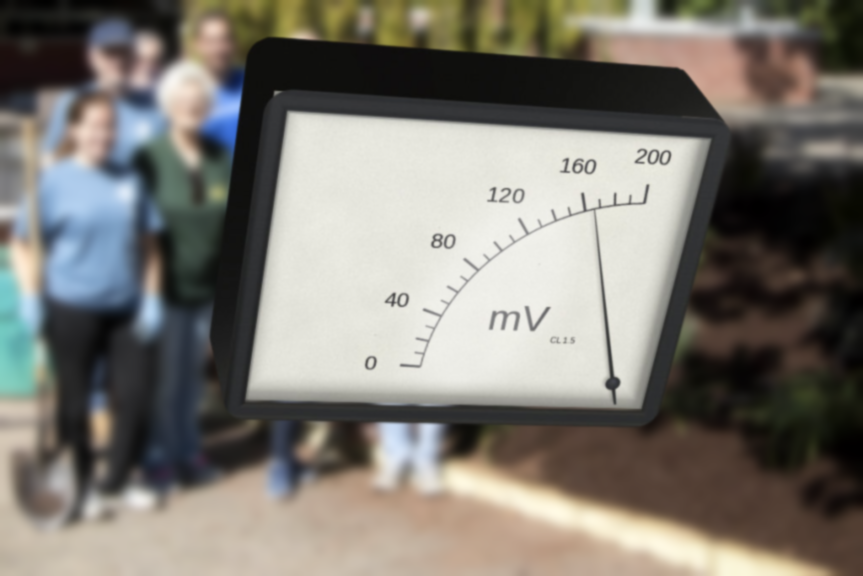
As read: 165; mV
